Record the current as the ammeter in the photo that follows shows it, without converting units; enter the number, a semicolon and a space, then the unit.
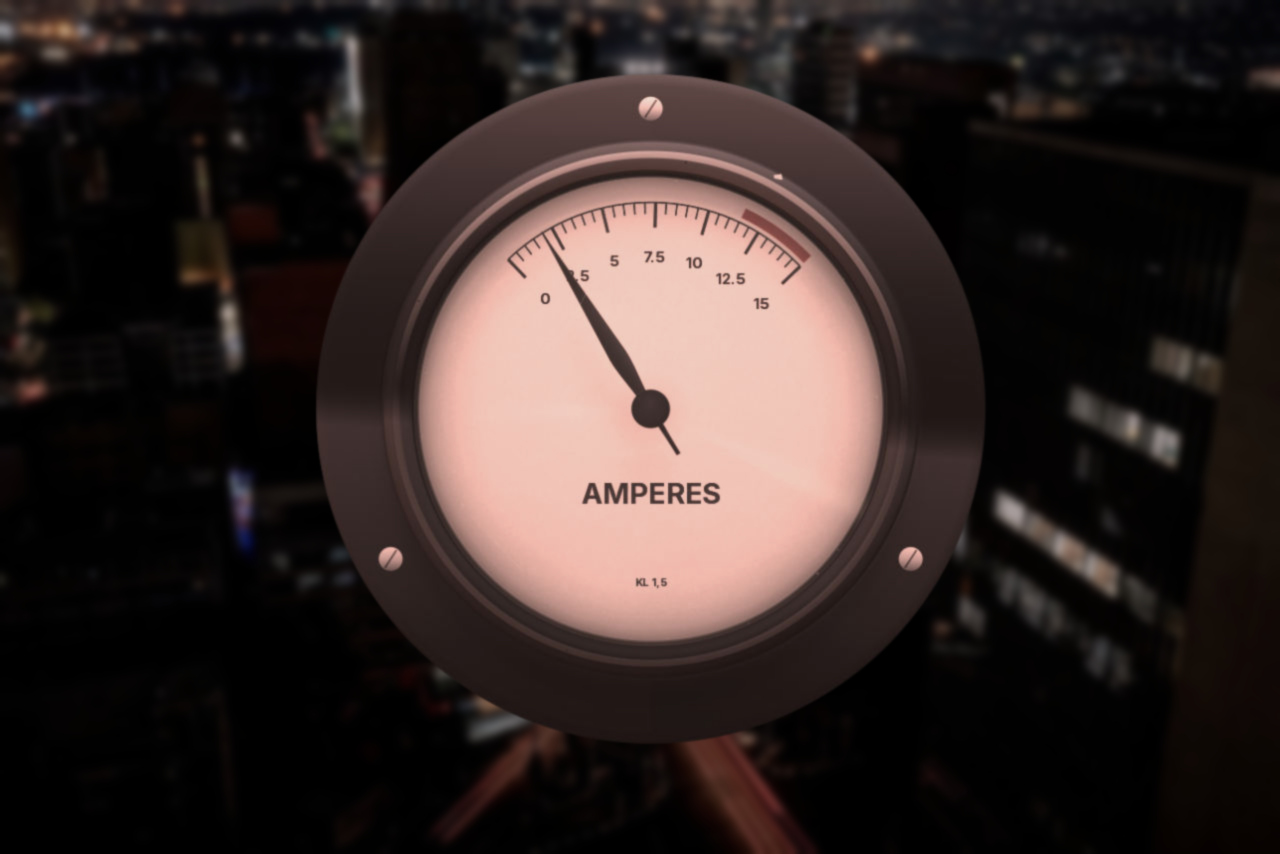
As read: 2; A
